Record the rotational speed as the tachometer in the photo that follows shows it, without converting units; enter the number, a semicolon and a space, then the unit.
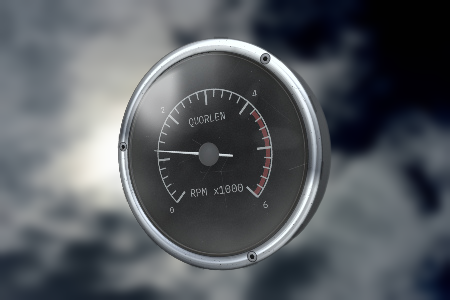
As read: 1200; rpm
